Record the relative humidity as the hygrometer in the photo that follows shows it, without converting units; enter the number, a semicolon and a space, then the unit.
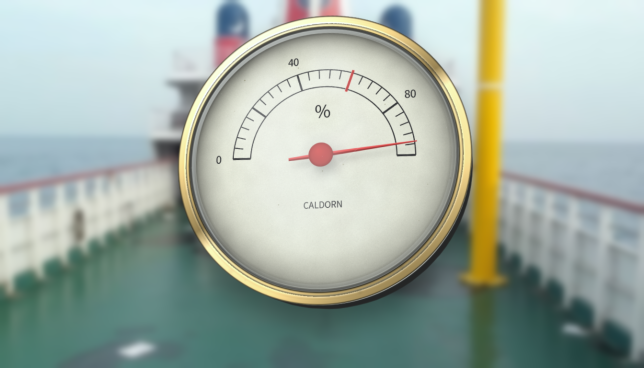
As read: 96; %
